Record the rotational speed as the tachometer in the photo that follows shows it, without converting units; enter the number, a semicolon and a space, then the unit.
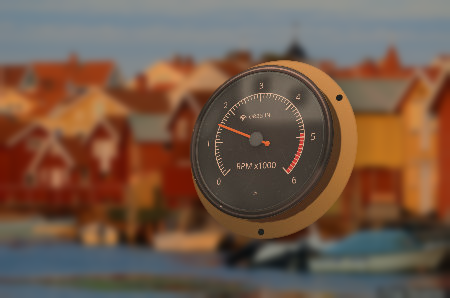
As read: 1500; rpm
